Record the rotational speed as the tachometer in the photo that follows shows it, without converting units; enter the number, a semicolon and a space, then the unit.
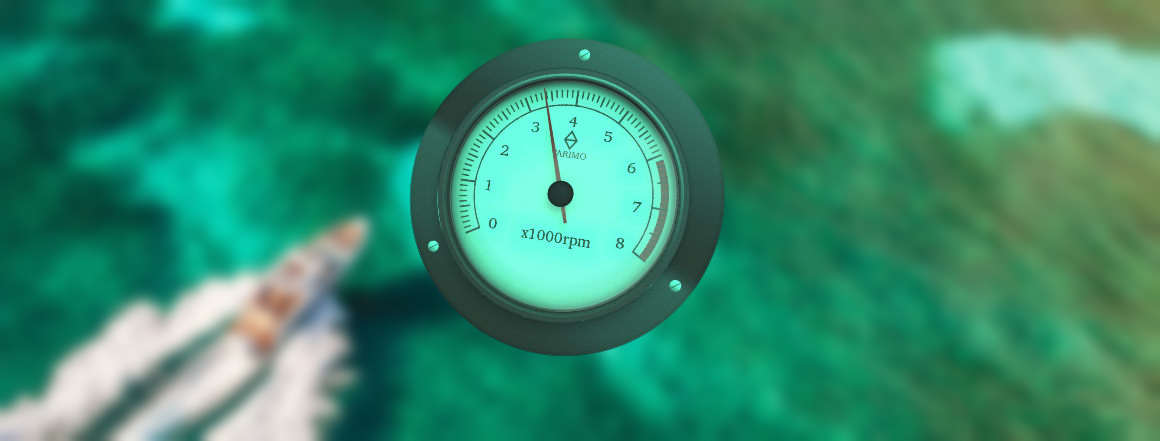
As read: 3400; rpm
